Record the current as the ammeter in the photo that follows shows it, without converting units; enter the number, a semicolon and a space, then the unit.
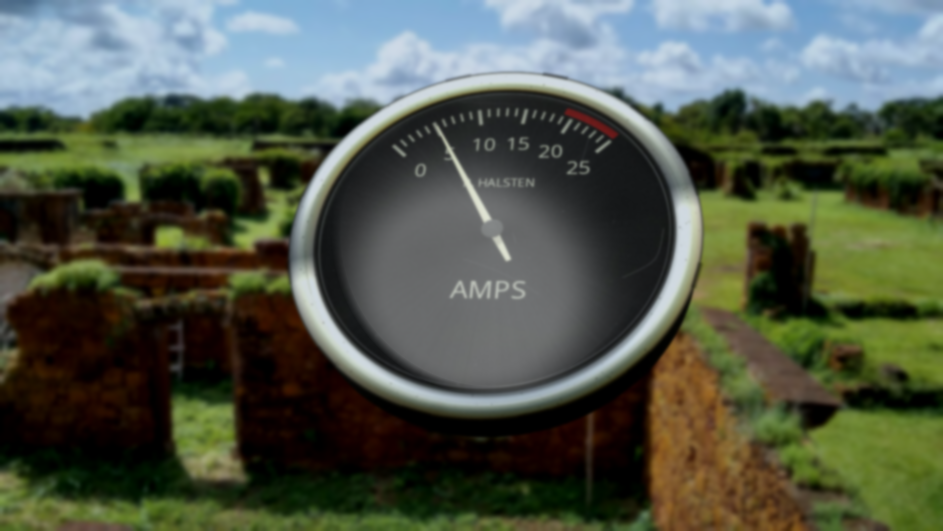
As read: 5; A
